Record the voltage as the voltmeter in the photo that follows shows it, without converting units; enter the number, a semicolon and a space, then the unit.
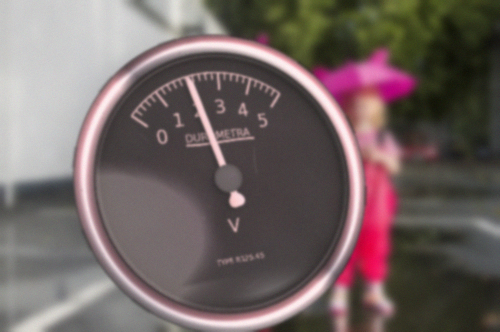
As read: 2; V
